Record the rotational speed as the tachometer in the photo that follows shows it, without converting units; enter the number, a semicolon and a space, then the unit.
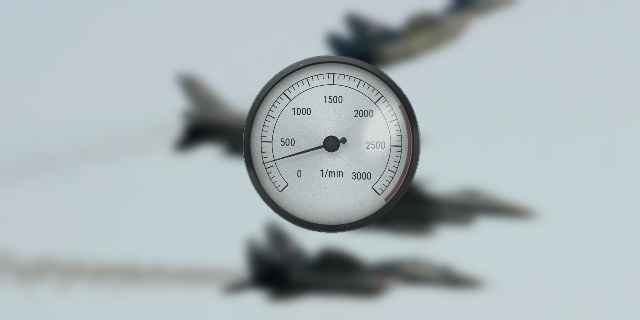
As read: 300; rpm
